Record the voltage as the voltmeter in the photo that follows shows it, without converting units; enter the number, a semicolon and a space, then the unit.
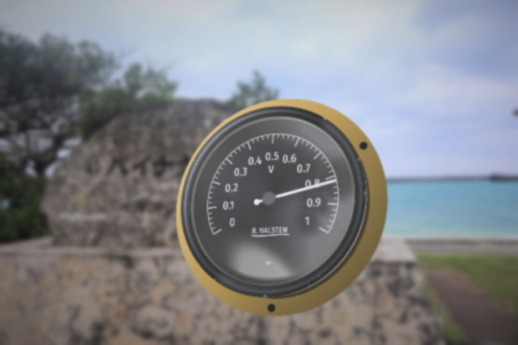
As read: 0.82; V
